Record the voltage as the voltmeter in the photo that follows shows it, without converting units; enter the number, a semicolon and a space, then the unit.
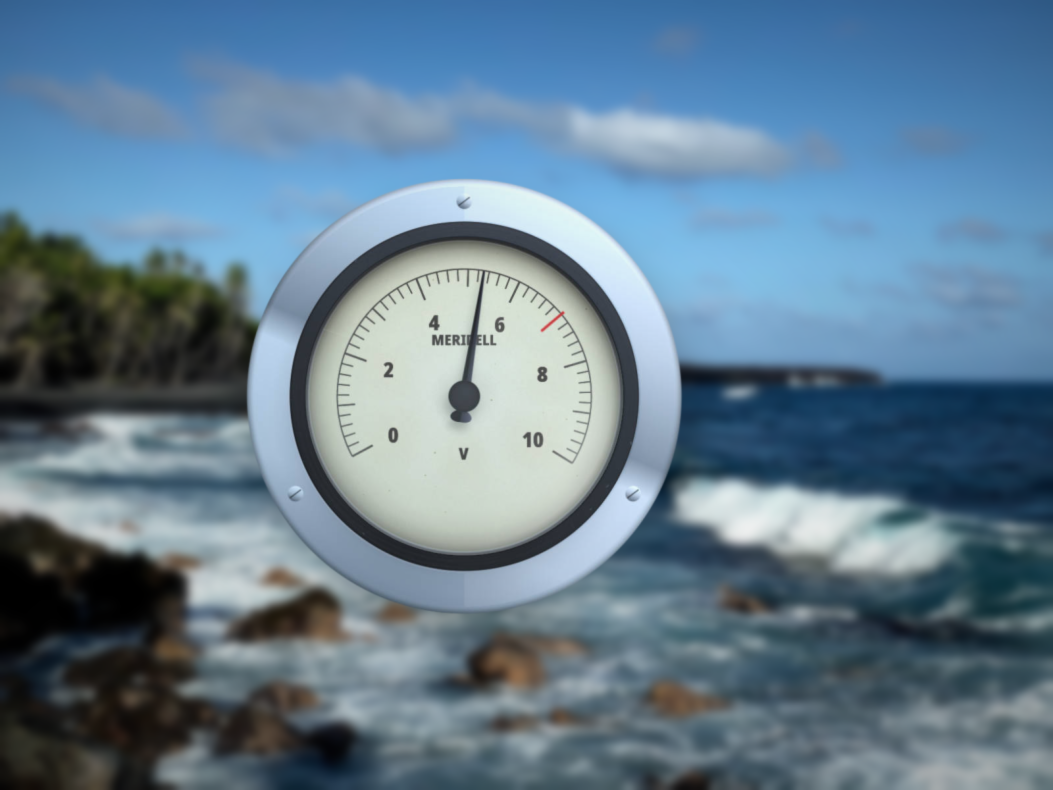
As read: 5.3; V
